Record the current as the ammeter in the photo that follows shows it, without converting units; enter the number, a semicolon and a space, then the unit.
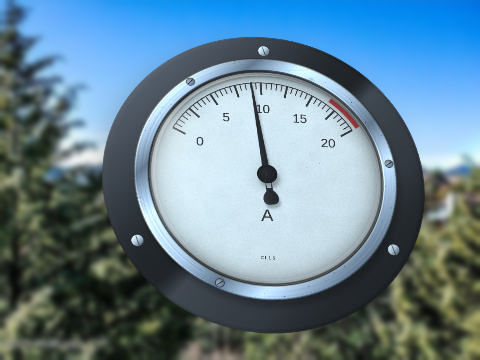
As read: 9; A
